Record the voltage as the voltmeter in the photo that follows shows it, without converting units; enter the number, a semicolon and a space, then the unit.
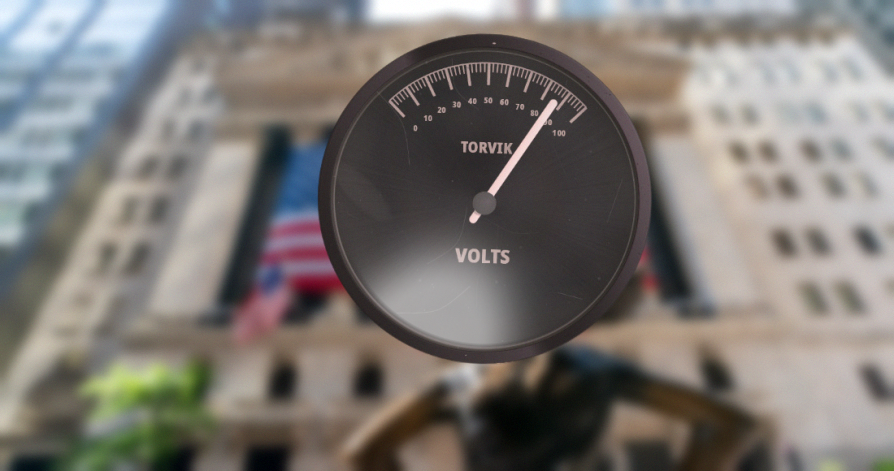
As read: 86; V
